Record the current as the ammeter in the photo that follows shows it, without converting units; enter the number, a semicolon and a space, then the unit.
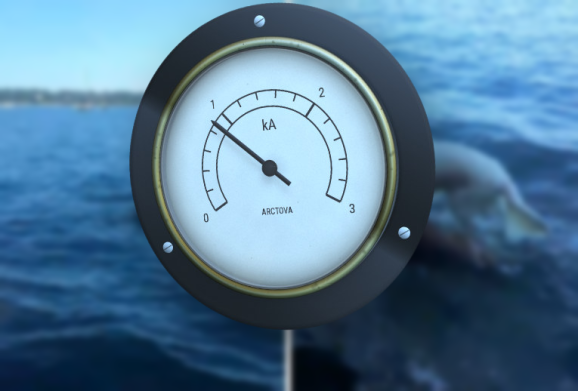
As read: 0.9; kA
